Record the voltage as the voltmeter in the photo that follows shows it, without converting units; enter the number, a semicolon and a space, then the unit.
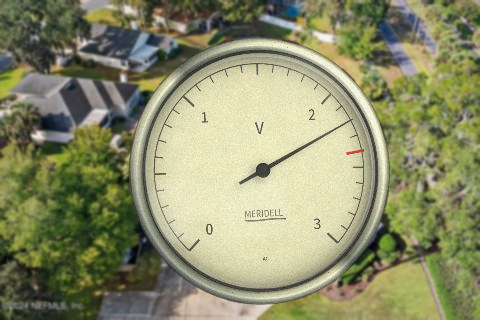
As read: 2.2; V
